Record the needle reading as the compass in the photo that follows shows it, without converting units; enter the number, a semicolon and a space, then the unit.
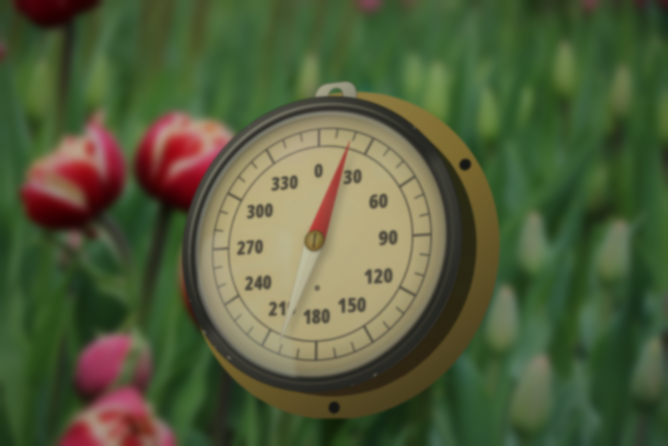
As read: 20; °
